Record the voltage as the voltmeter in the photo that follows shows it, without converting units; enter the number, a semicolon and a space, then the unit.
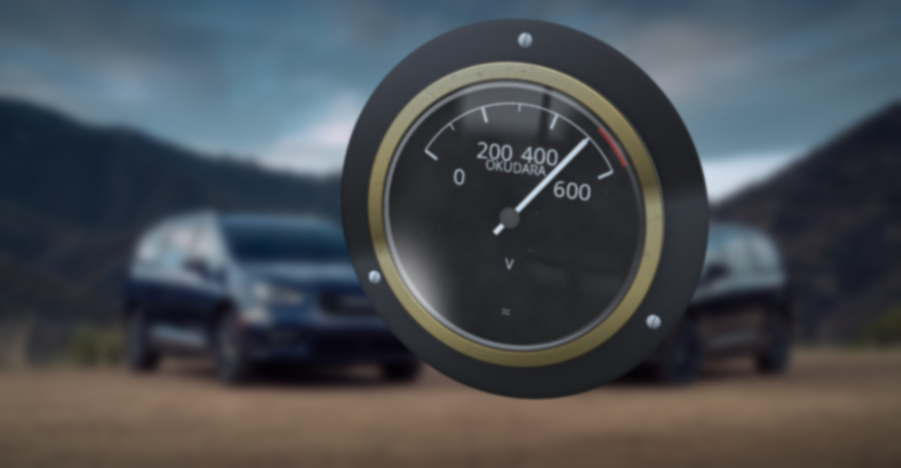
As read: 500; V
